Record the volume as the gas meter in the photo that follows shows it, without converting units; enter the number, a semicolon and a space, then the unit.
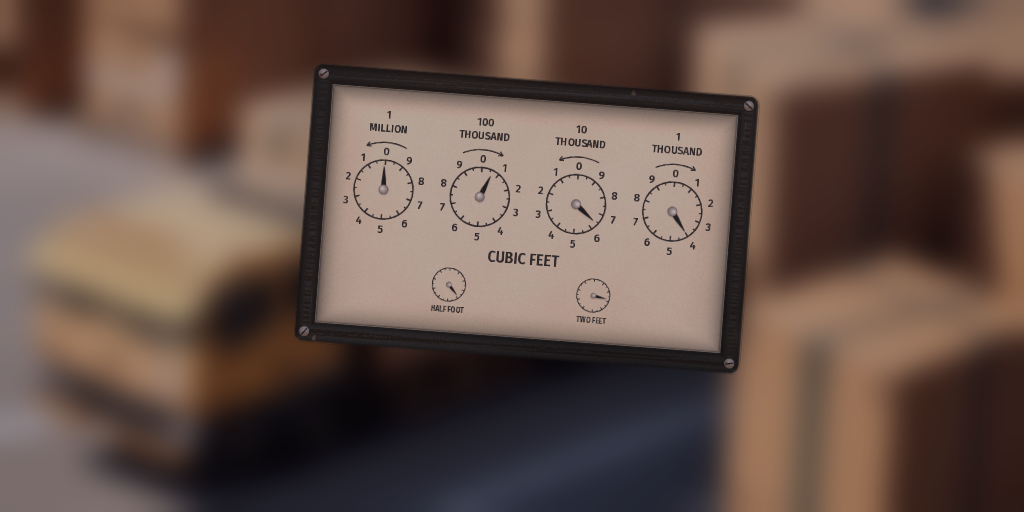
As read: 6400; ft³
